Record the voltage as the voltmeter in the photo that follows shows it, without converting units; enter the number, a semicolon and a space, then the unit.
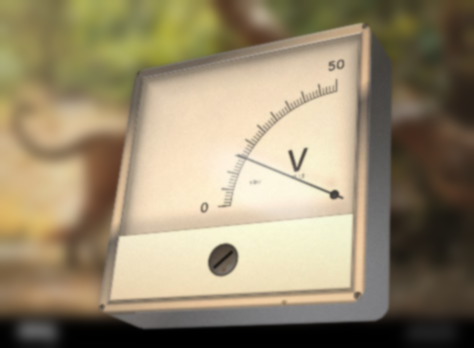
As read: 15; V
